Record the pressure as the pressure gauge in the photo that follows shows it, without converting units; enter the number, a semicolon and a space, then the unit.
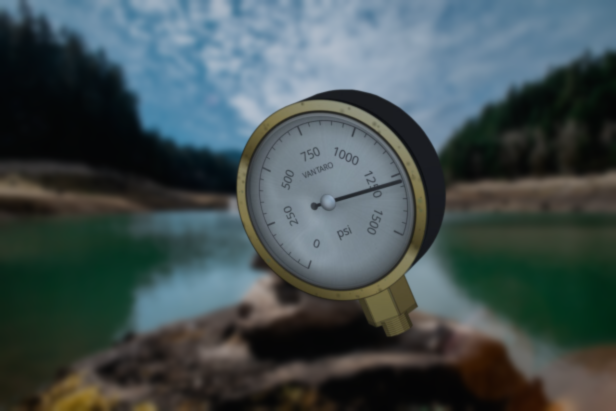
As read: 1275; psi
